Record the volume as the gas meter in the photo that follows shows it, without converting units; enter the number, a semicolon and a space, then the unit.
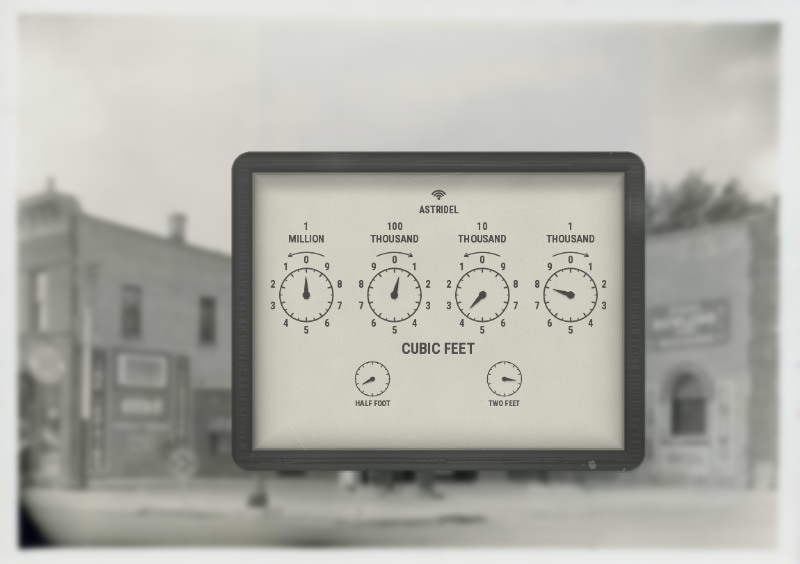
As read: 3800; ft³
